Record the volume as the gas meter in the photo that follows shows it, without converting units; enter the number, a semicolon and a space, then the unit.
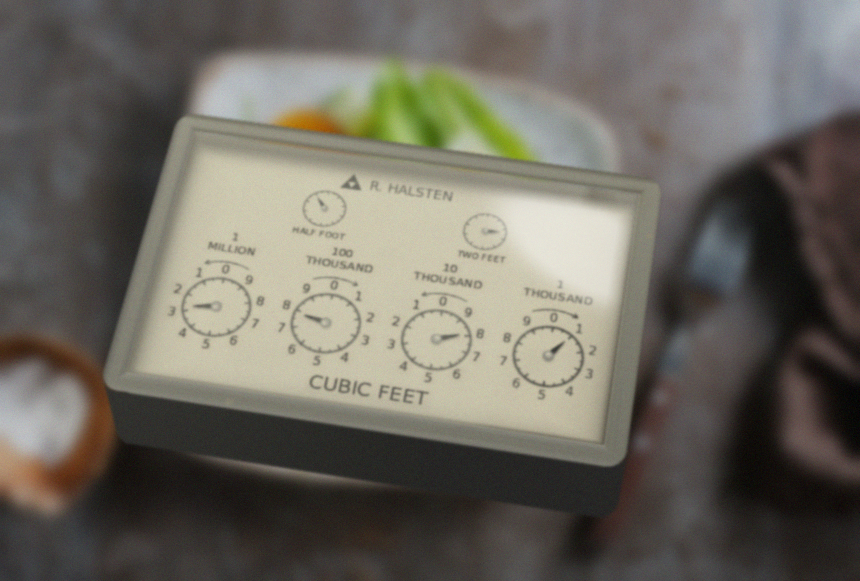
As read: 278100; ft³
